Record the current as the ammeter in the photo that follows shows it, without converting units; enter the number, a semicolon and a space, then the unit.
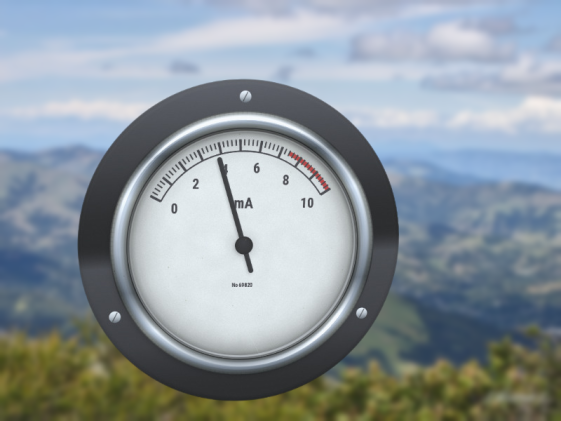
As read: 3.8; mA
